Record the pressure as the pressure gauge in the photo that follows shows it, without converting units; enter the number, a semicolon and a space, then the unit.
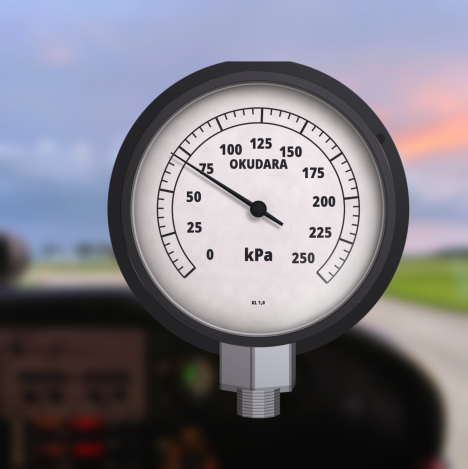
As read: 70; kPa
